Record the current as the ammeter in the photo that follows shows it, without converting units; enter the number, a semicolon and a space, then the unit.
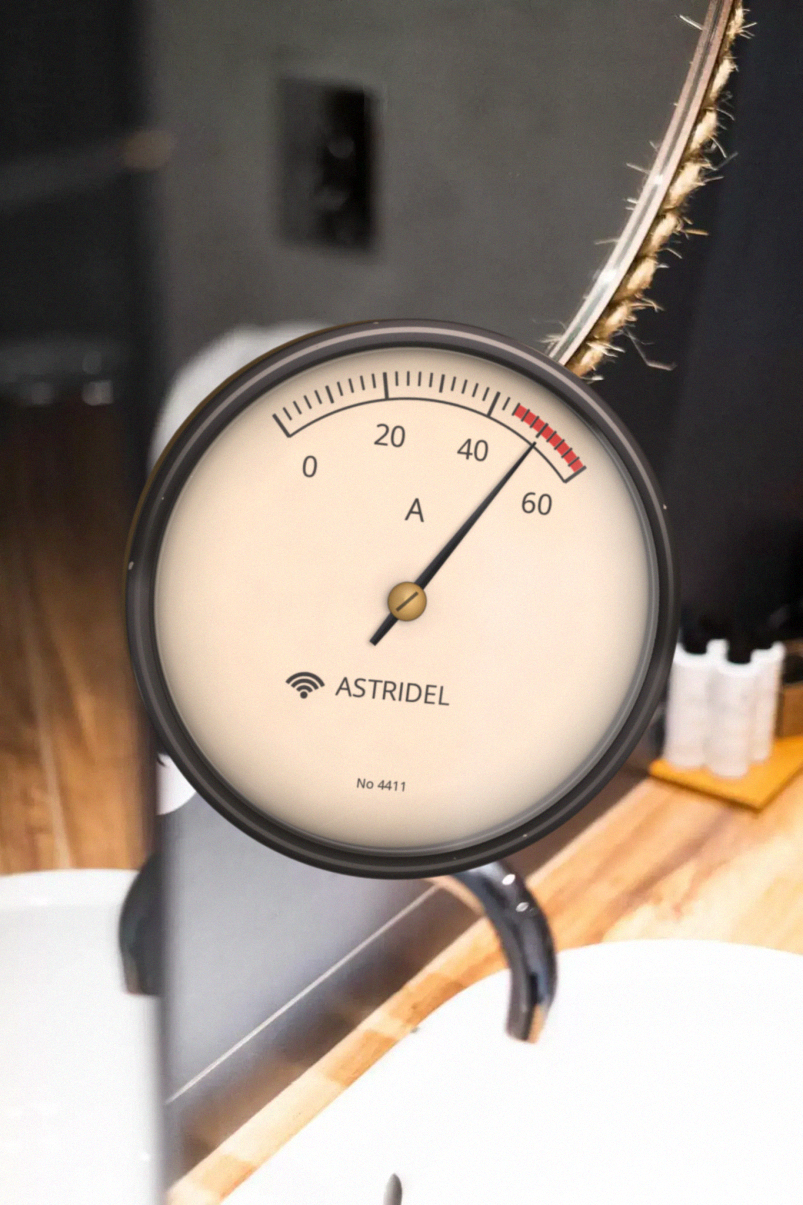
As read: 50; A
